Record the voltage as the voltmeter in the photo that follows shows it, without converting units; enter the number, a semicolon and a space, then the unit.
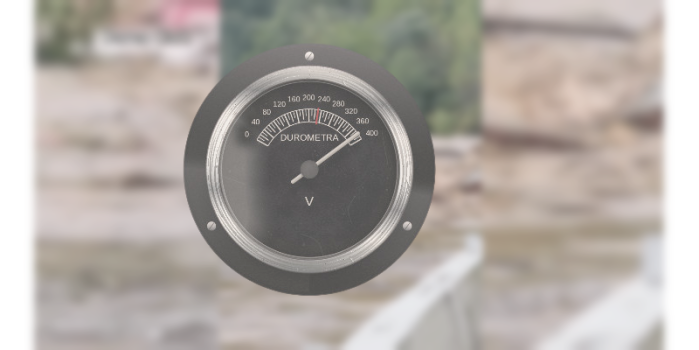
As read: 380; V
